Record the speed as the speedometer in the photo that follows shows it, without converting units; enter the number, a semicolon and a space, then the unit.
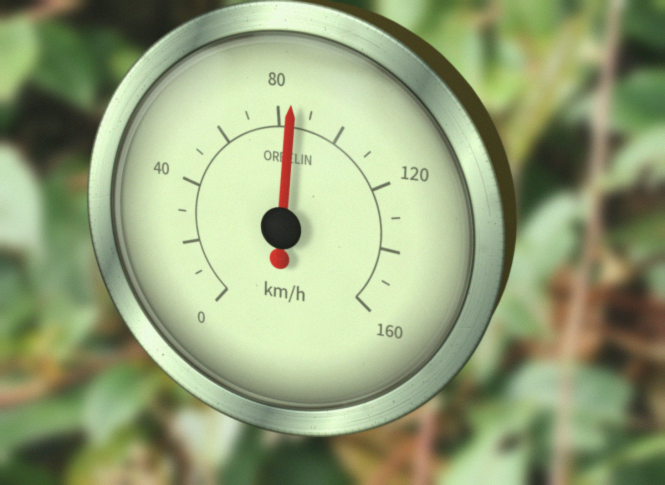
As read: 85; km/h
